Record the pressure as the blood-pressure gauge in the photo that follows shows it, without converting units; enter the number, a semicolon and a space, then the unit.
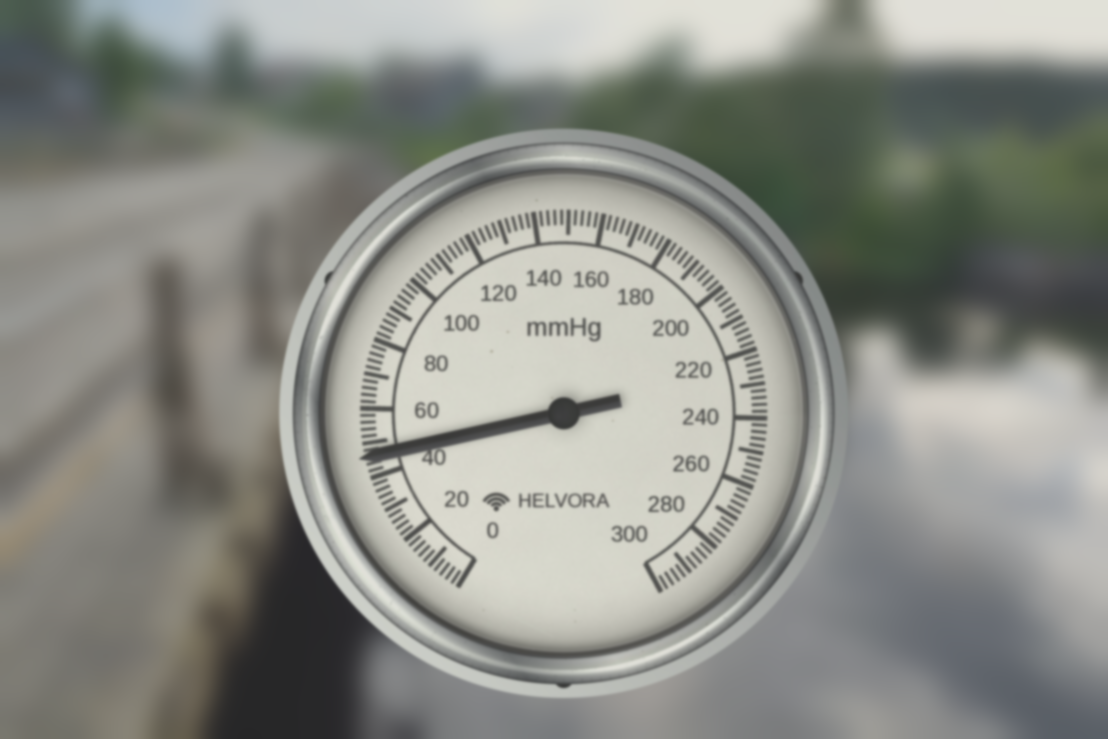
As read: 46; mmHg
